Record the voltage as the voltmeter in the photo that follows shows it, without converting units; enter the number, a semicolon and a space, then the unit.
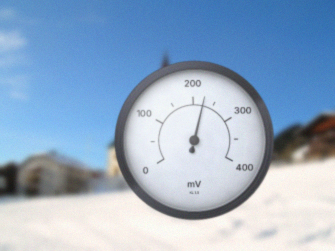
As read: 225; mV
